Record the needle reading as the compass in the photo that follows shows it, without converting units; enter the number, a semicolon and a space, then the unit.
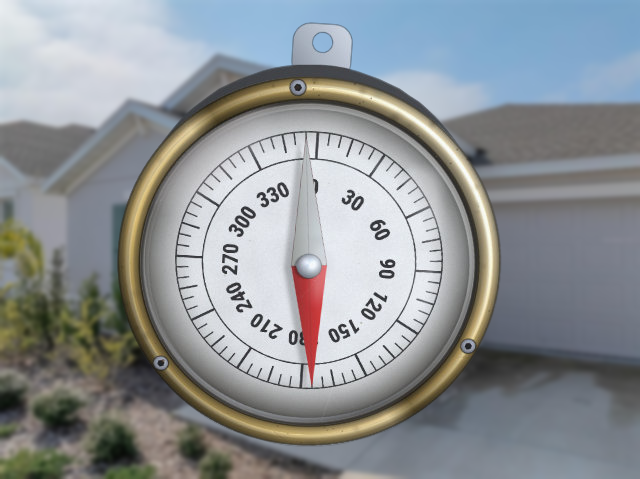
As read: 175; °
